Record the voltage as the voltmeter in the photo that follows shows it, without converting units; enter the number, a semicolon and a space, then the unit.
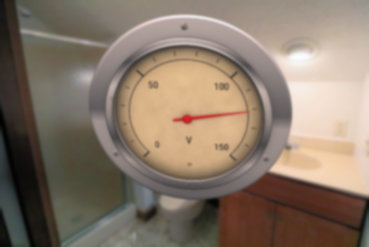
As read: 120; V
